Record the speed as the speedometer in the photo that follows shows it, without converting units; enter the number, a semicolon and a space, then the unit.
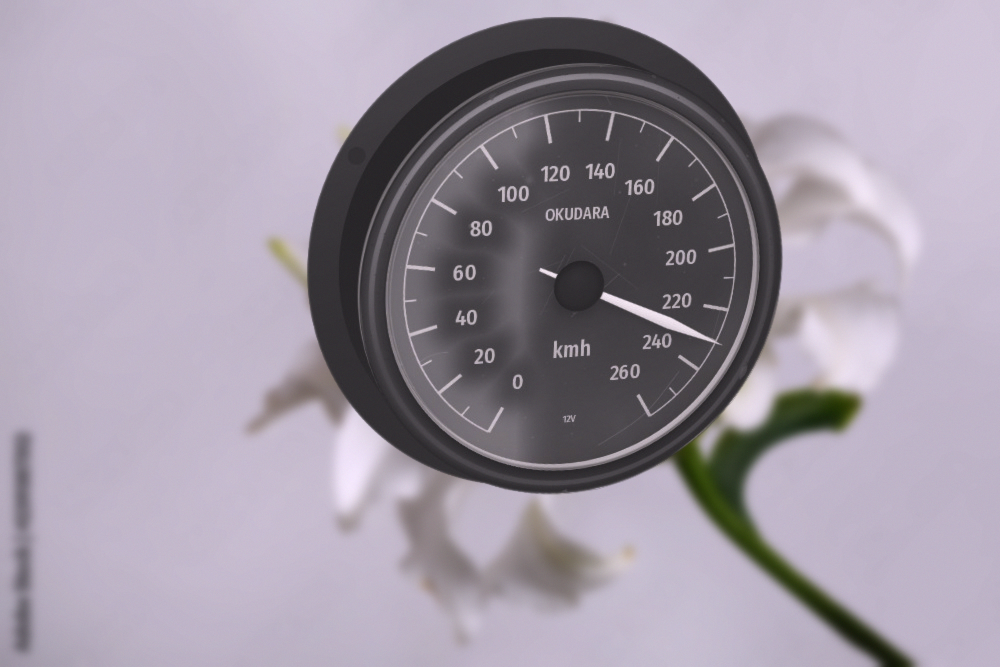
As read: 230; km/h
